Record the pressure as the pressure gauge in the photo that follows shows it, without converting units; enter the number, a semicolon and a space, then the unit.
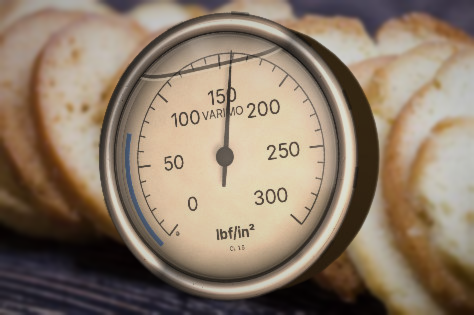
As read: 160; psi
